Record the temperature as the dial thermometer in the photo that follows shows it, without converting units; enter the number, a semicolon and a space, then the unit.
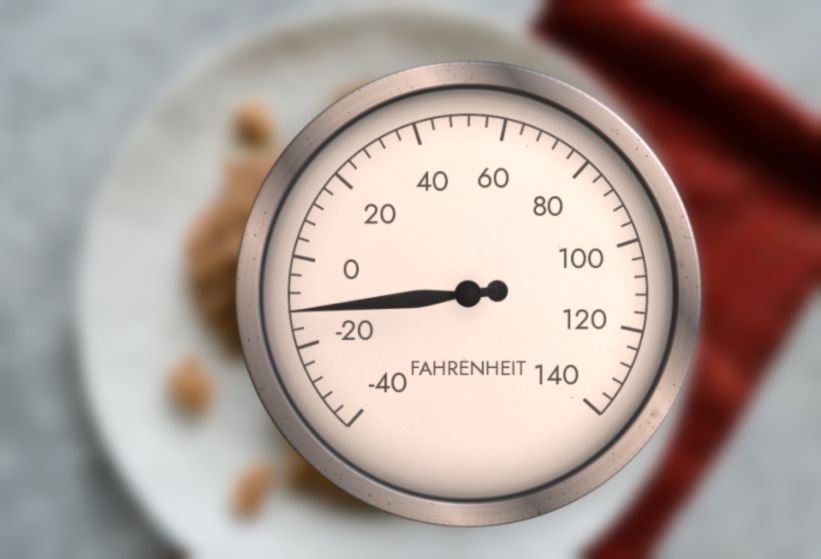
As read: -12; °F
